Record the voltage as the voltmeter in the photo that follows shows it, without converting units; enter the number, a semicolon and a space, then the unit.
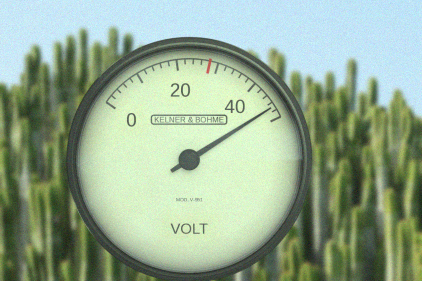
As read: 47; V
